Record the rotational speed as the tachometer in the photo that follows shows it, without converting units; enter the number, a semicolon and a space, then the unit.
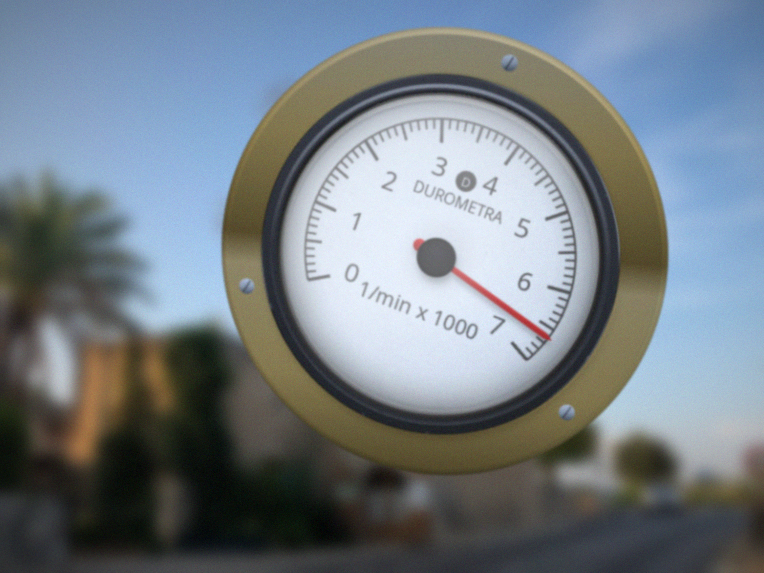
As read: 6600; rpm
